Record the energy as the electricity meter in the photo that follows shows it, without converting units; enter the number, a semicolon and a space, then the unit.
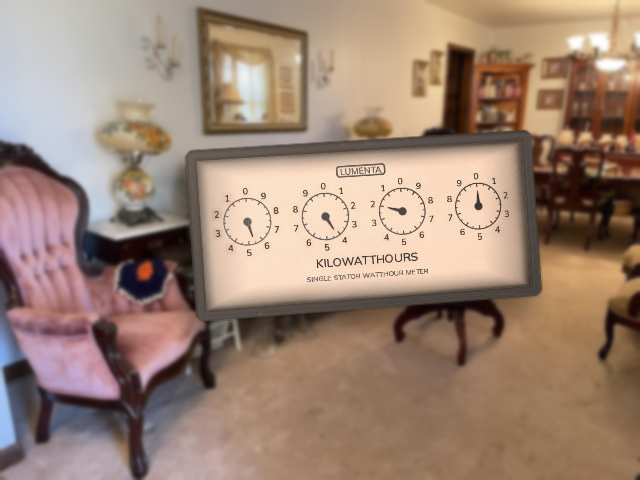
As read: 5420; kWh
